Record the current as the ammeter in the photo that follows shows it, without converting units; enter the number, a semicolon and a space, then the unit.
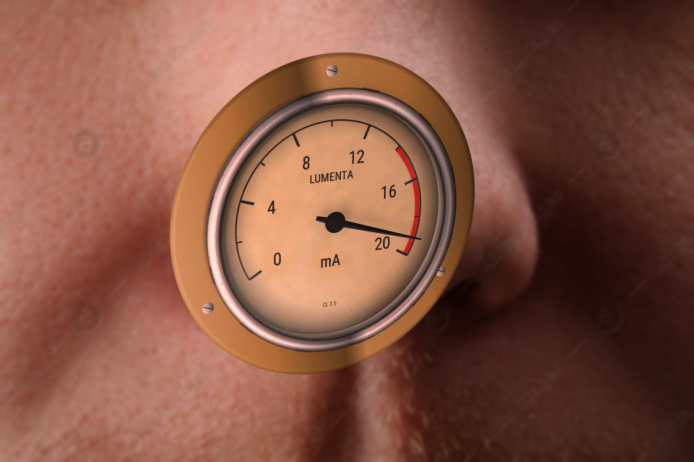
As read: 19; mA
